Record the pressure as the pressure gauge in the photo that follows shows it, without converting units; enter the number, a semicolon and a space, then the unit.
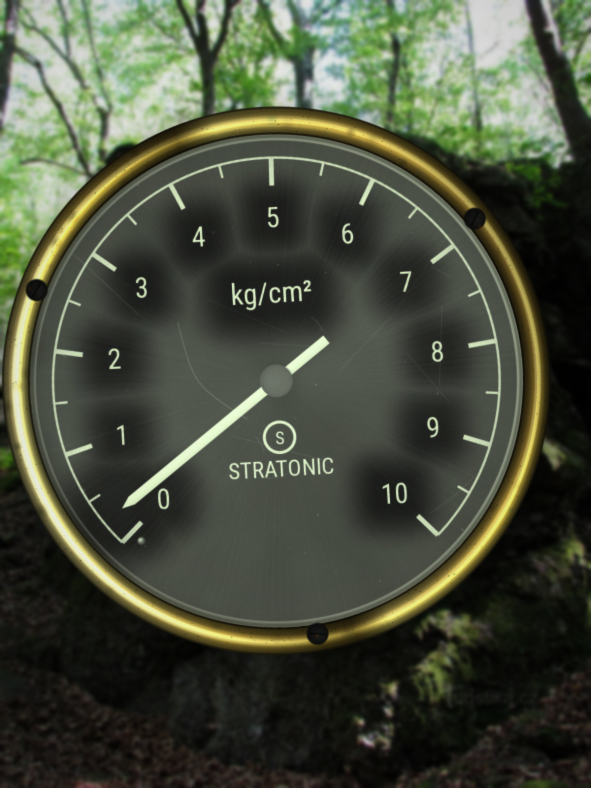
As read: 0.25; kg/cm²
